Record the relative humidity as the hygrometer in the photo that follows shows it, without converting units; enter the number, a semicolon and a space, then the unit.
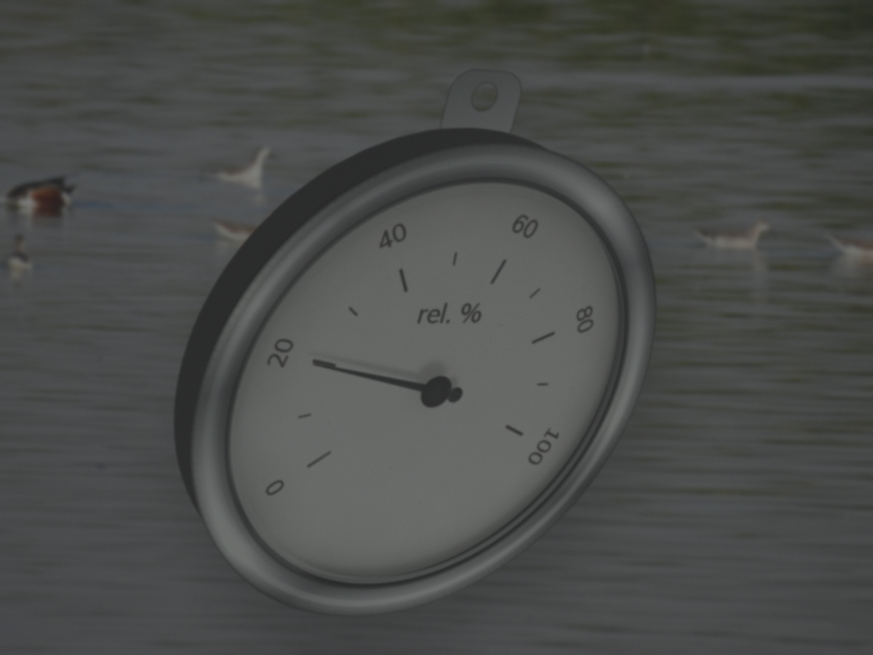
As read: 20; %
